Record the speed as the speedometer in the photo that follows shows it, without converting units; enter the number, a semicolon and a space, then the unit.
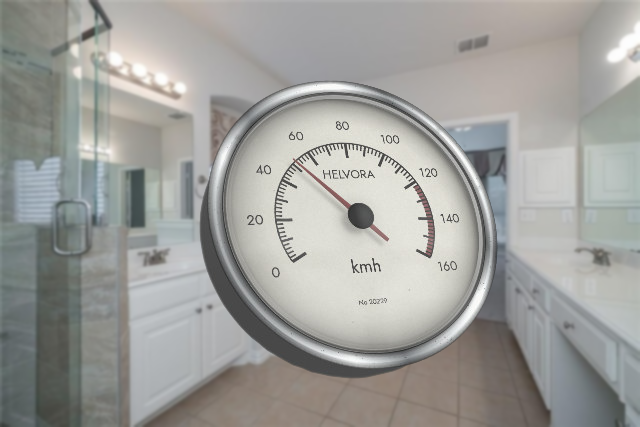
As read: 50; km/h
